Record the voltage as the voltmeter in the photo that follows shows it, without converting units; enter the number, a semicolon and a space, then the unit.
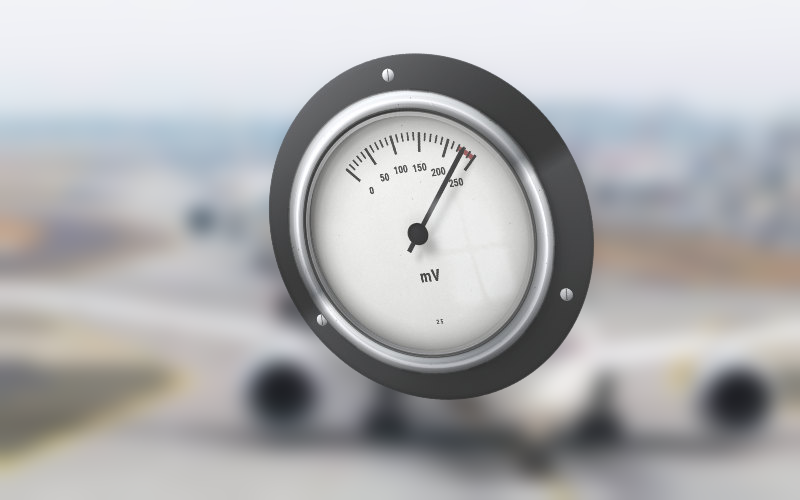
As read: 230; mV
